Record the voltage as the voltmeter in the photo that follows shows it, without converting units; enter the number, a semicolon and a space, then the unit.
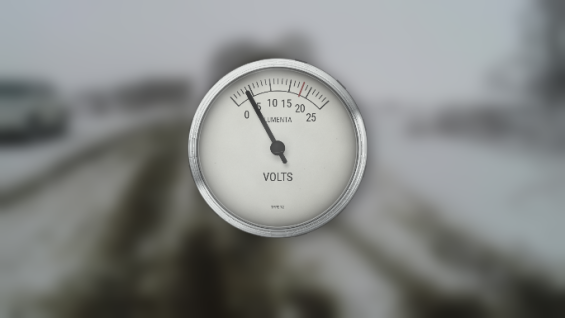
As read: 4; V
